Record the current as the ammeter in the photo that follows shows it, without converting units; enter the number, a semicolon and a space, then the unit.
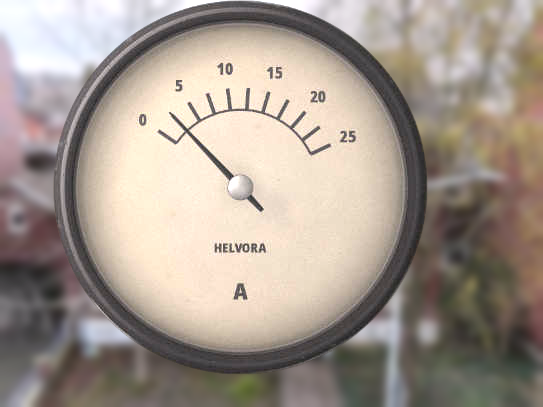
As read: 2.5; A
